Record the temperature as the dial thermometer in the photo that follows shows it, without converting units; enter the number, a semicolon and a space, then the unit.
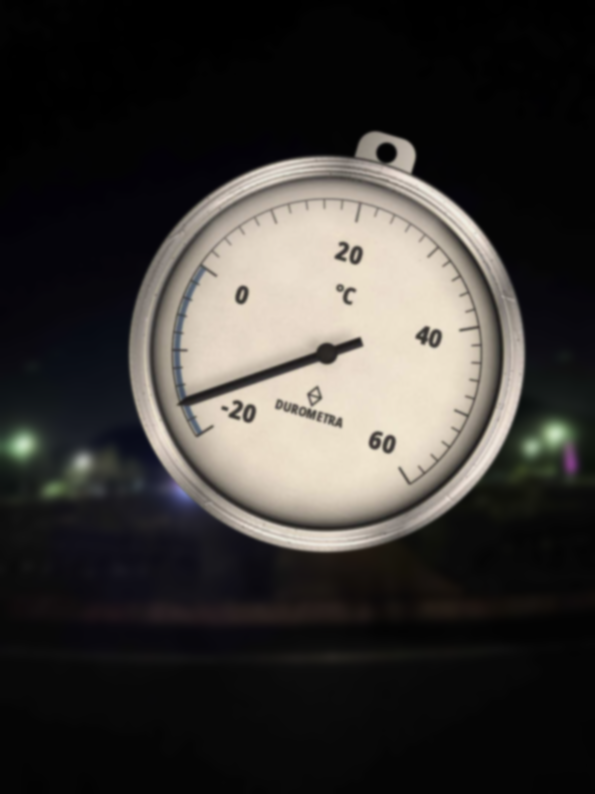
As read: -16; °C
